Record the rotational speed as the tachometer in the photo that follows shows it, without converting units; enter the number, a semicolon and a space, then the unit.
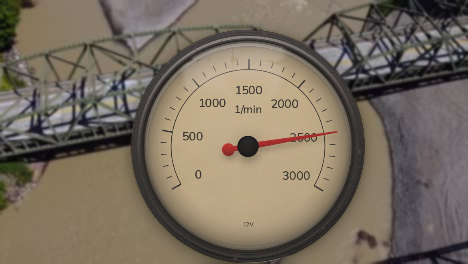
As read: 2500; rpm
